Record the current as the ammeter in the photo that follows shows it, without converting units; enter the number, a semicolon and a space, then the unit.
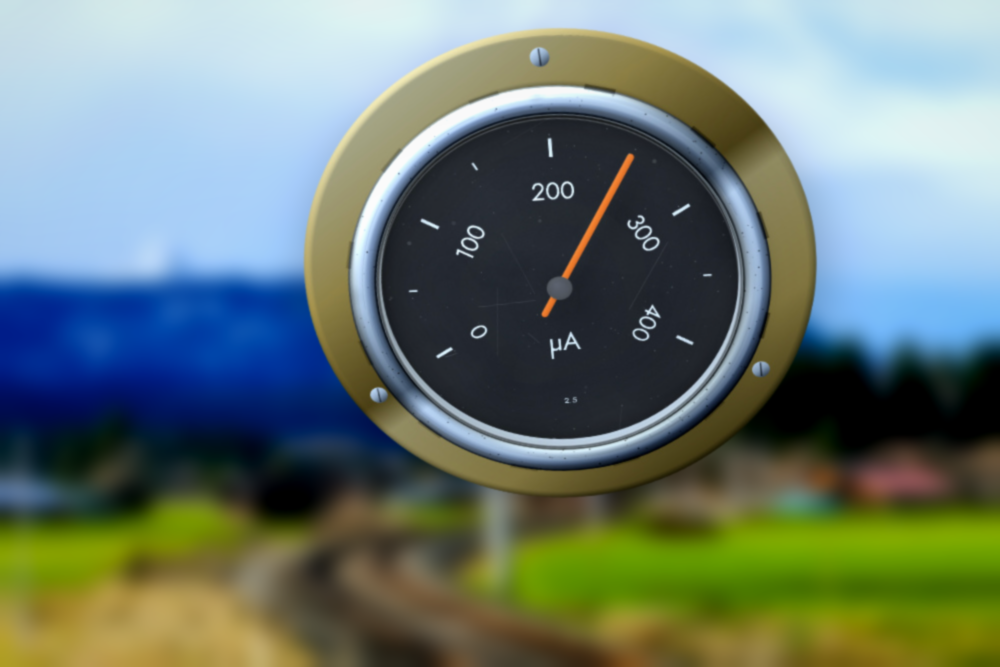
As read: 250; µA
